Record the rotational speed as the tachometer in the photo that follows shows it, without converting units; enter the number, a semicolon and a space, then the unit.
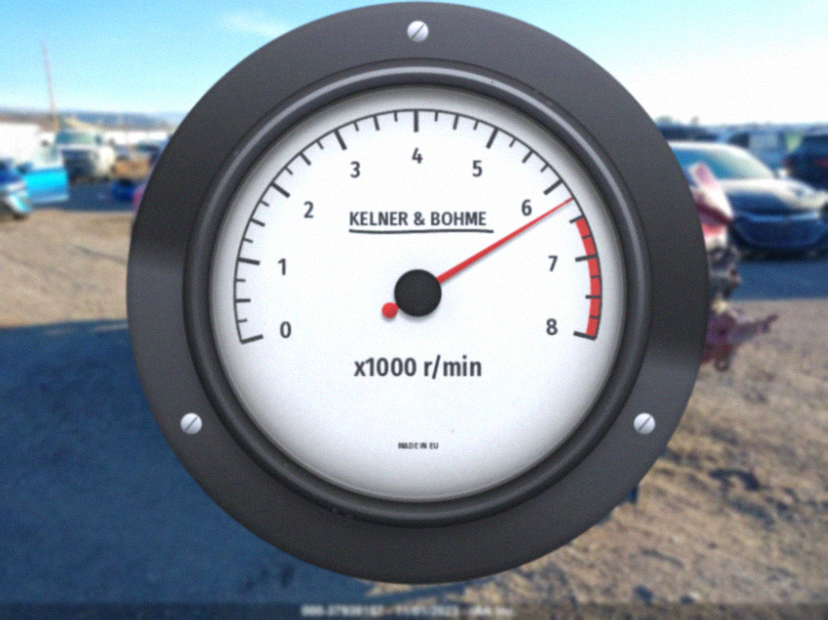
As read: 6250; rpm
